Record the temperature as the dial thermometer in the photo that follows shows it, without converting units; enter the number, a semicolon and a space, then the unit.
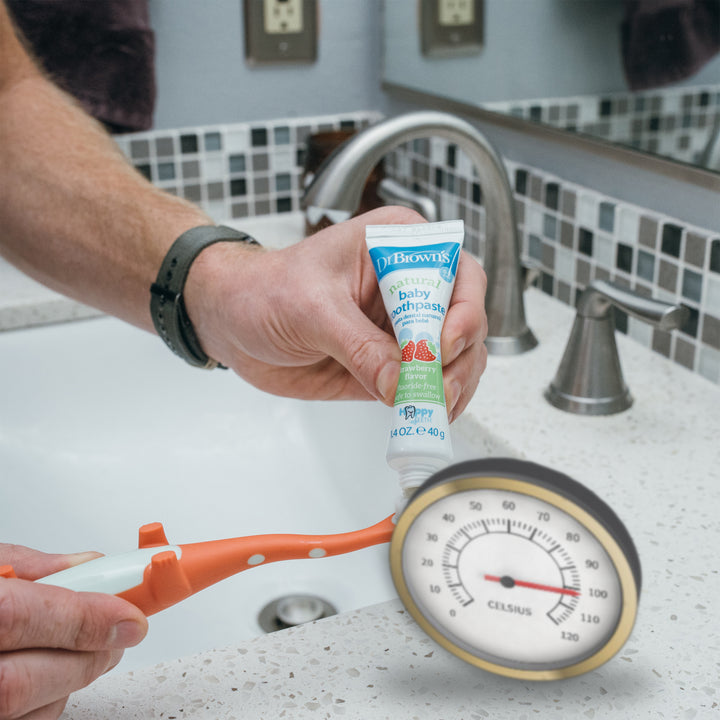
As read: 100; °C
